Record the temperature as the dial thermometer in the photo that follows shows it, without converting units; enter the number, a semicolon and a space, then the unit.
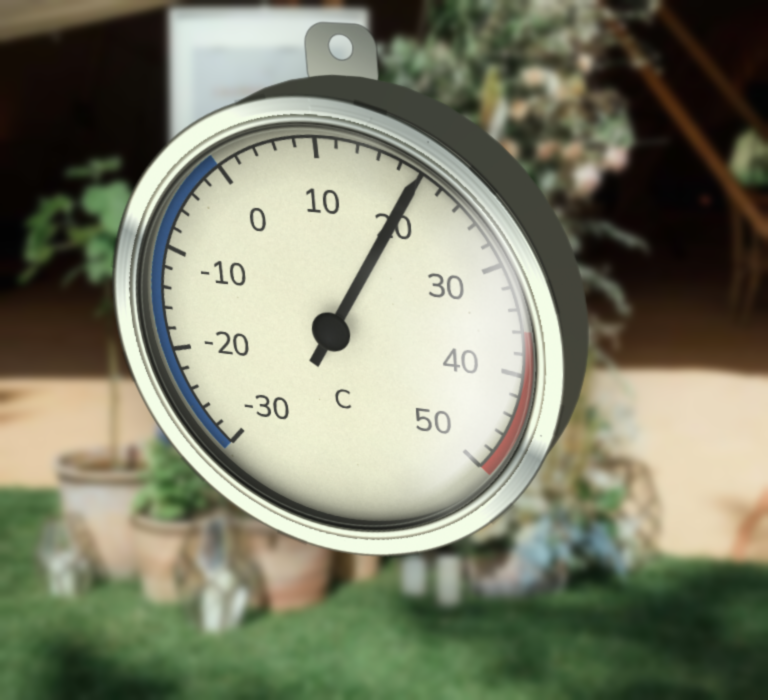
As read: 20; °C
